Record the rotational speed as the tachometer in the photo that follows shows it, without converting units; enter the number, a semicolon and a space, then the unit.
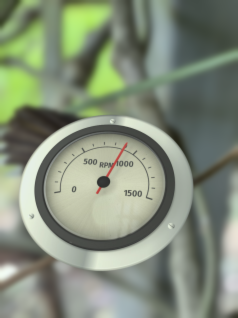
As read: 900; rpm
